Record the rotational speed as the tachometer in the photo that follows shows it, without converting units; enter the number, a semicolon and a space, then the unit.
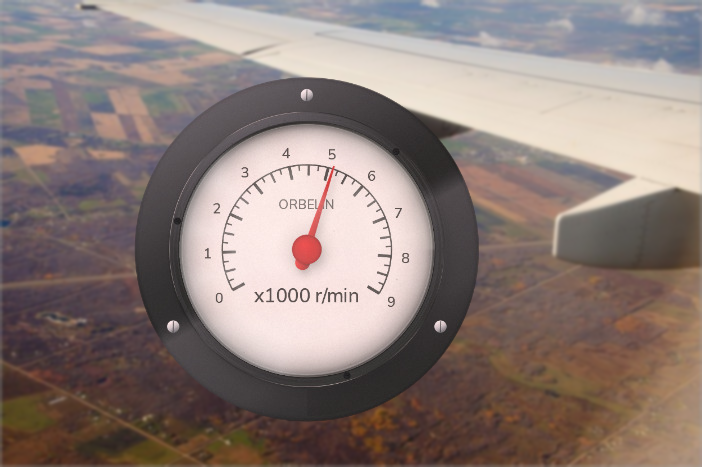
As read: 5125; rpm
